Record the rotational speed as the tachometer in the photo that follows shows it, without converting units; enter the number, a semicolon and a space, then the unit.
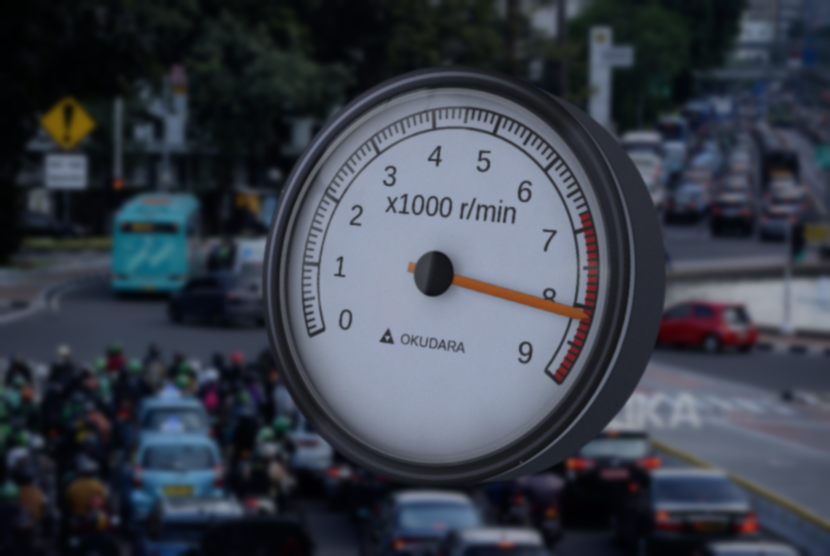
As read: 8100; rpm
